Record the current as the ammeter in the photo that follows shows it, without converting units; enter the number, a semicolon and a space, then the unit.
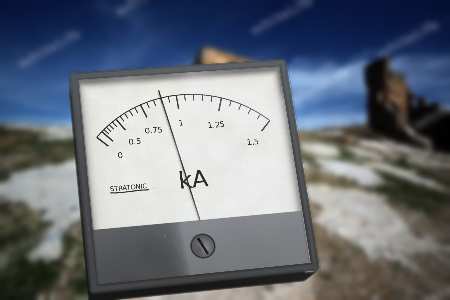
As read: 0.9; kA
